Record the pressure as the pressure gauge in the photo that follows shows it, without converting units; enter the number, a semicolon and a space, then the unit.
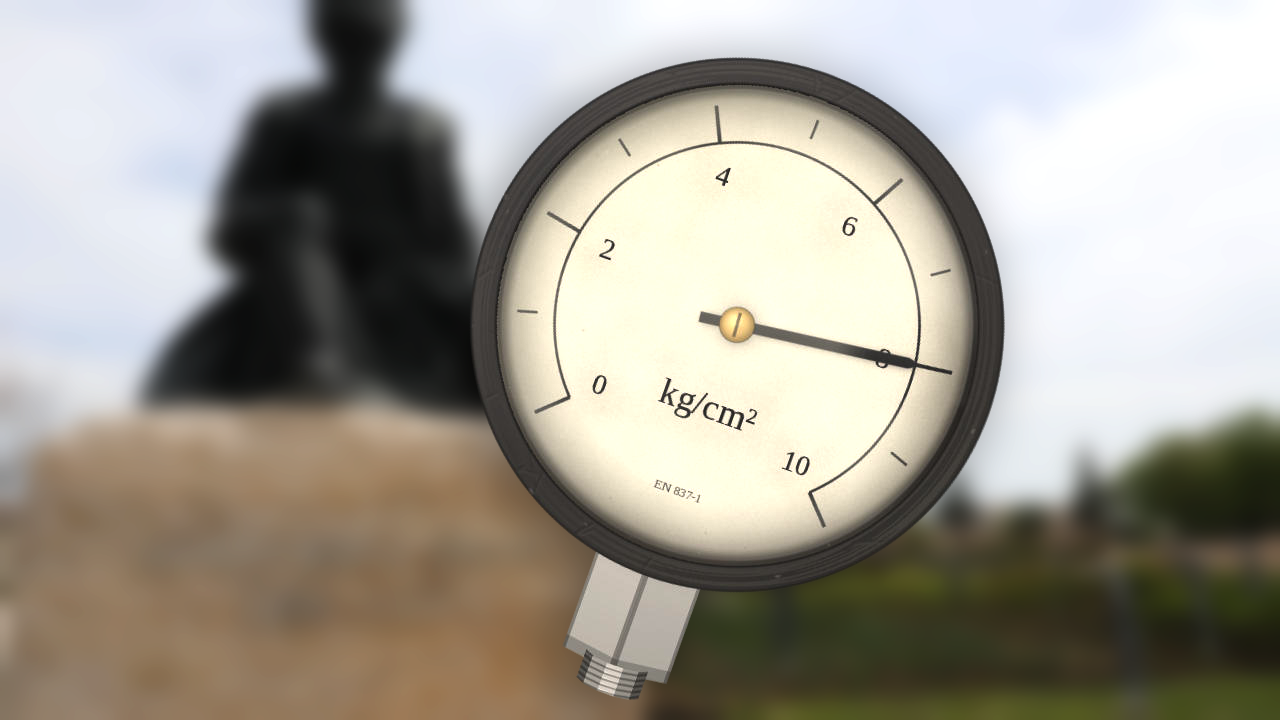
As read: 8; kg/cm²
